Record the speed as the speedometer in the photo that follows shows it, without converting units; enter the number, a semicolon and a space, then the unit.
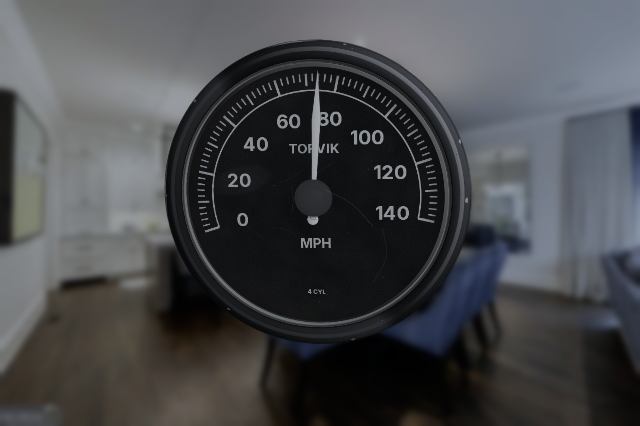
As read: 74; mph
